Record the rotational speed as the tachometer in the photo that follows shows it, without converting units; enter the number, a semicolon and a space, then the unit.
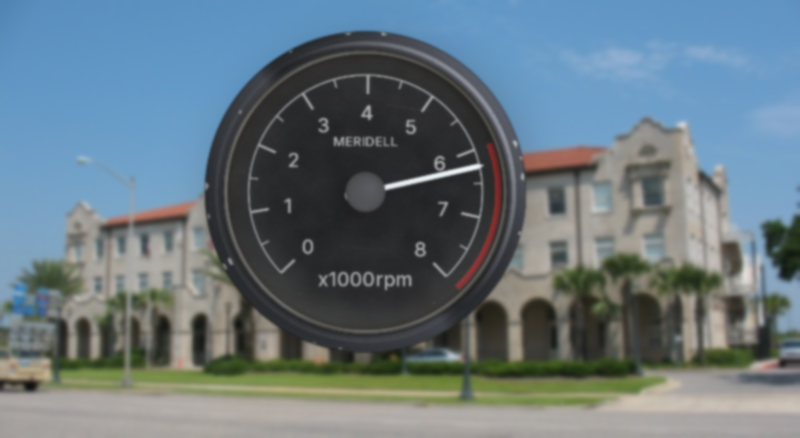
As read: 6250; rpm
